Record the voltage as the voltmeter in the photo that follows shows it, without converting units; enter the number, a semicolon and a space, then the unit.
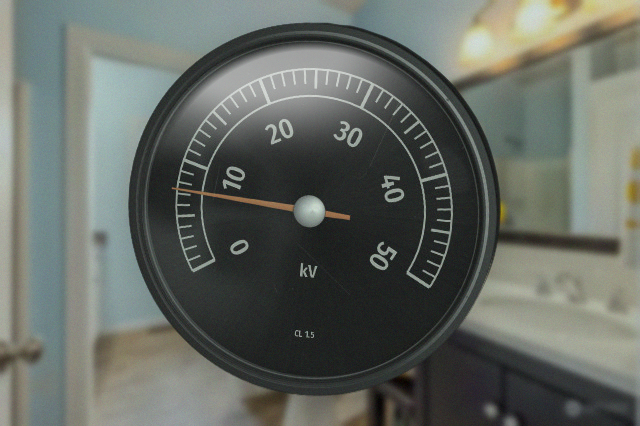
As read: 7.5; kV
